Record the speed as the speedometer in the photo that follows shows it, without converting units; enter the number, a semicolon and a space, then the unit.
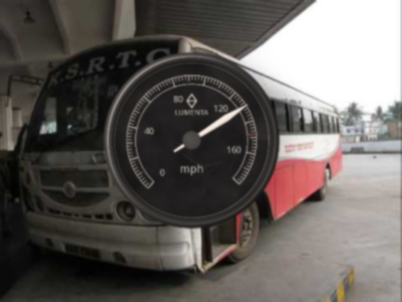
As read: 130; mph
